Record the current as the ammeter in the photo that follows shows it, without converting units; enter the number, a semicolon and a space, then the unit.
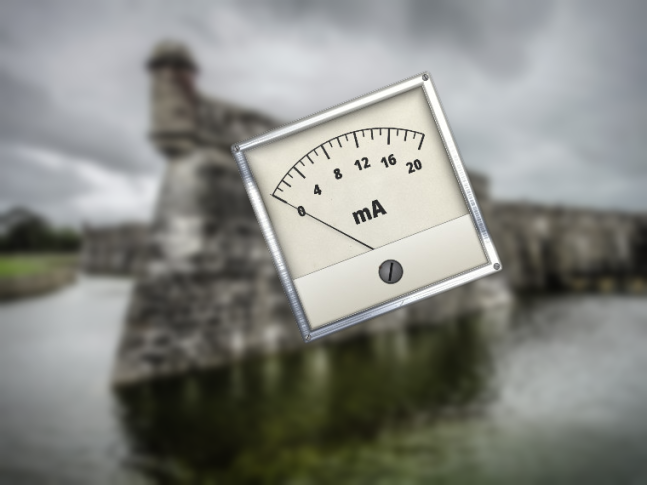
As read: 0; mA
